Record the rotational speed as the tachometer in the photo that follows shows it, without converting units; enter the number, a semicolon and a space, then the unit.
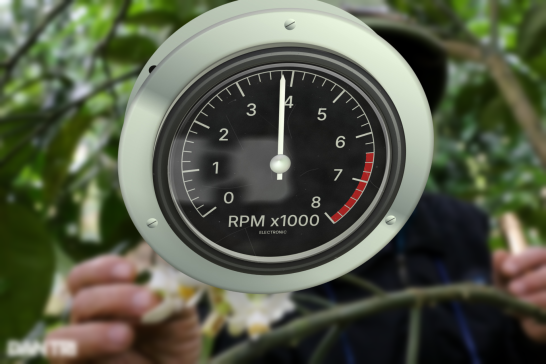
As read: 3800; rpm
